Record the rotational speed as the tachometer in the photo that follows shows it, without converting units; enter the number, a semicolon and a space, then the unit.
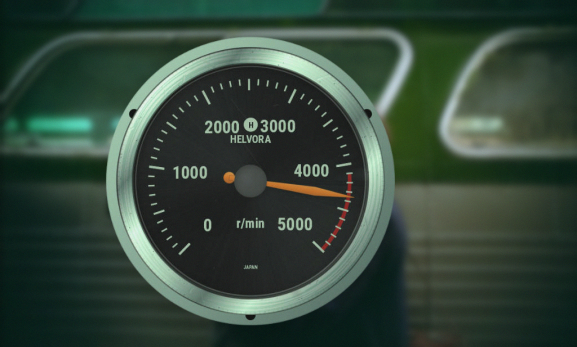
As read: 4350; rpm
